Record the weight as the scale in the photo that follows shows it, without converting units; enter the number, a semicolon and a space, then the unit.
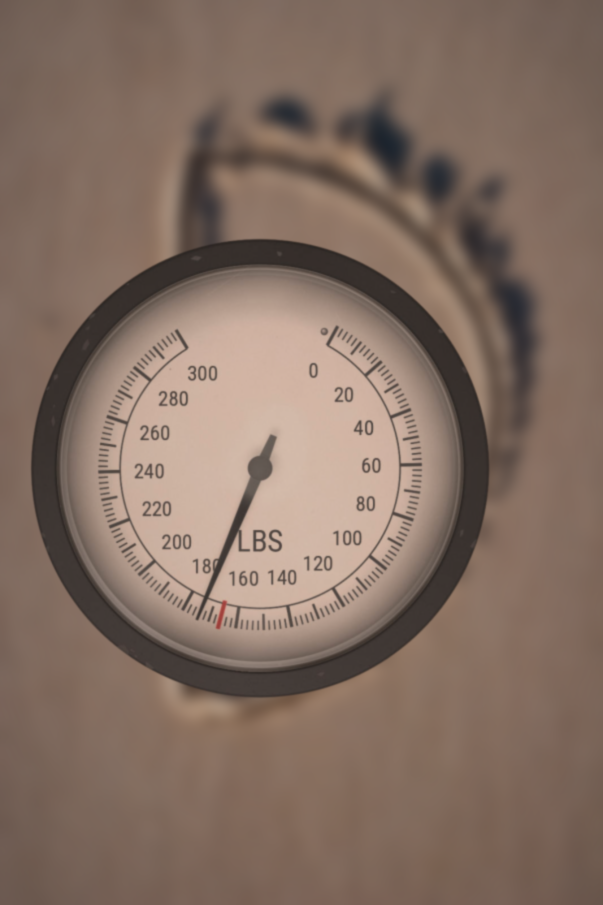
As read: 174; lb
